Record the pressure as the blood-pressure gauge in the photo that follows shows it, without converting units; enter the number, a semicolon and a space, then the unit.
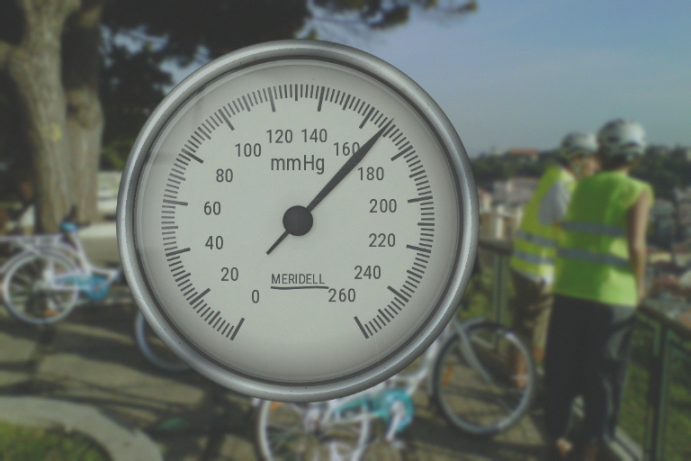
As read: 168; mmHg
